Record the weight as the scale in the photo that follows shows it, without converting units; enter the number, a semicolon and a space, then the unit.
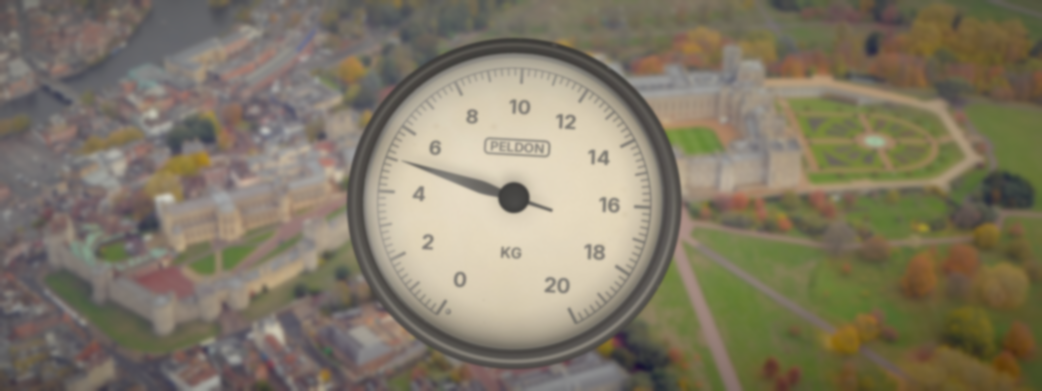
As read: 5; kg
